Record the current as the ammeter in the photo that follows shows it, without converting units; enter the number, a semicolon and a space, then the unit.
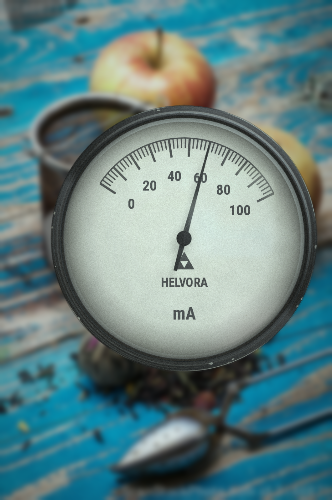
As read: 60; mA
